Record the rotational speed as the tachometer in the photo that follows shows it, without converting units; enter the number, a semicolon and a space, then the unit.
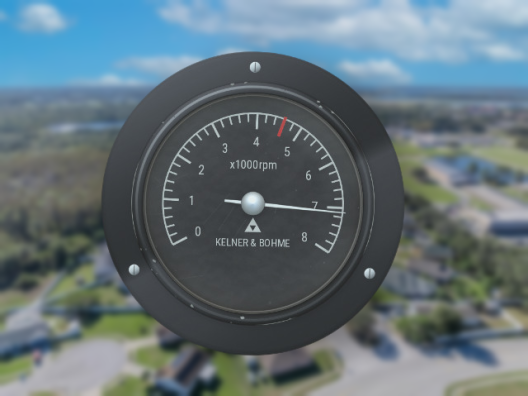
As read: 7100; rpm
